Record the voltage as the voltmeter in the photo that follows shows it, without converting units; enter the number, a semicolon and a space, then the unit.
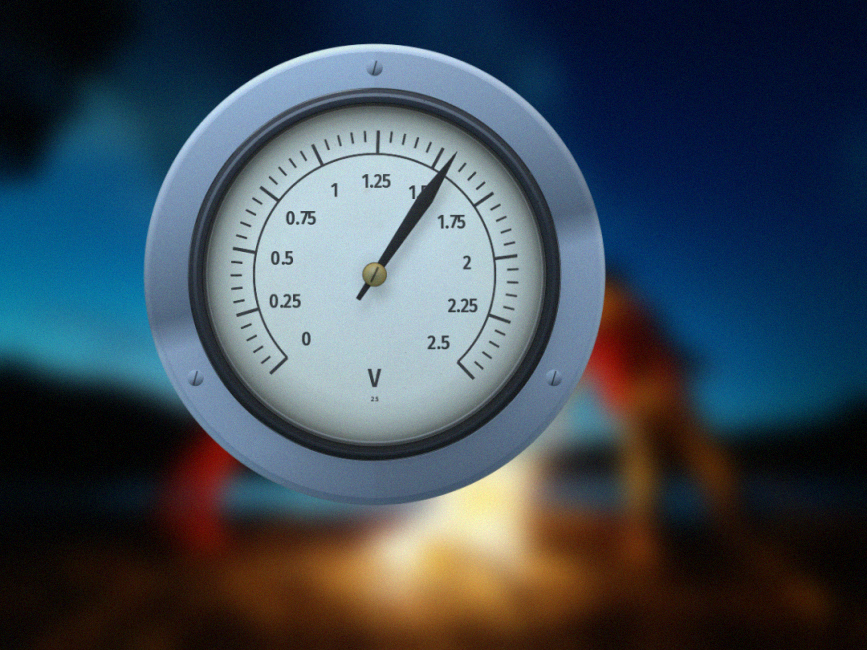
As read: 1.55; V
